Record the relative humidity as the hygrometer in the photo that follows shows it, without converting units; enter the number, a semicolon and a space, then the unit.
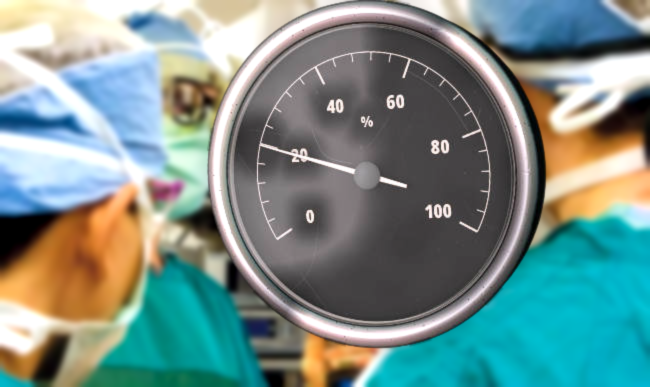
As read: 20; %
